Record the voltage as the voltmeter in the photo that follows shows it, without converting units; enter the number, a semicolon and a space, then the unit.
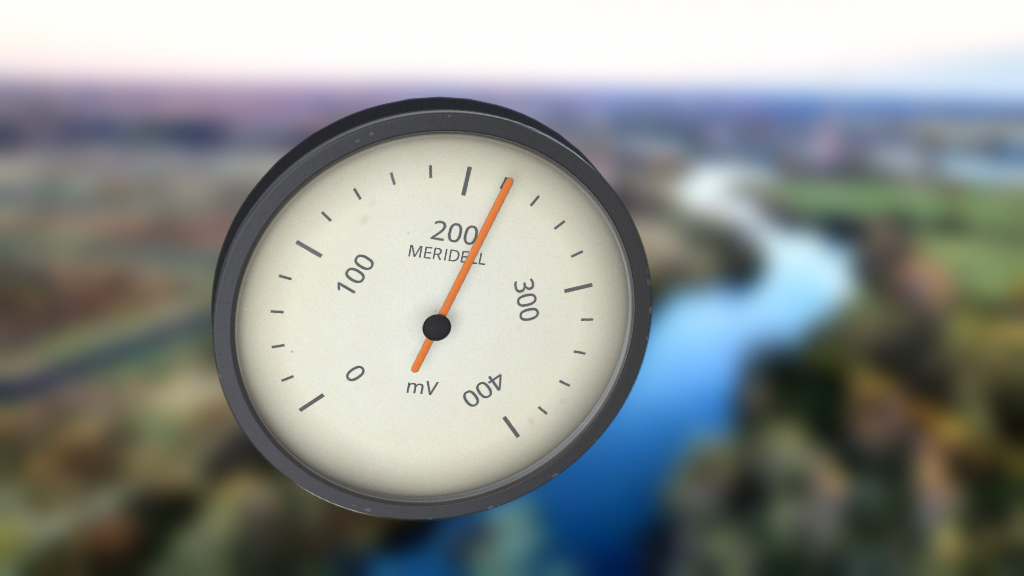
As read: 220; mV
